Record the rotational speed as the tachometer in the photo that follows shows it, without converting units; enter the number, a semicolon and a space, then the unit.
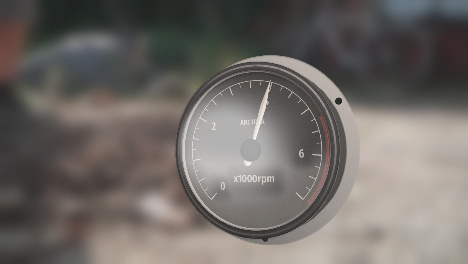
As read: 4000; rpm
